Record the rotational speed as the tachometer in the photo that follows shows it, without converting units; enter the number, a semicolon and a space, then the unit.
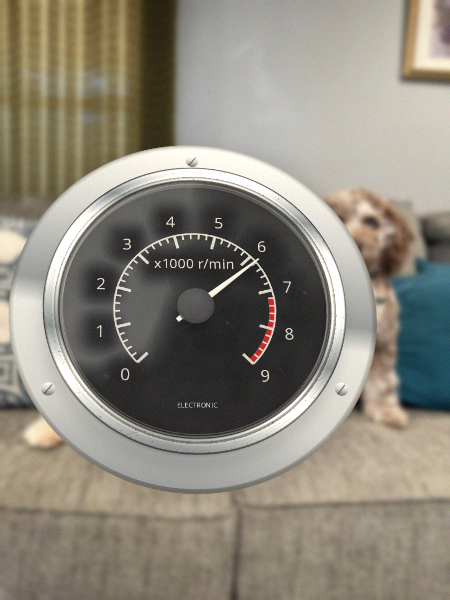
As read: 6200; rpm
